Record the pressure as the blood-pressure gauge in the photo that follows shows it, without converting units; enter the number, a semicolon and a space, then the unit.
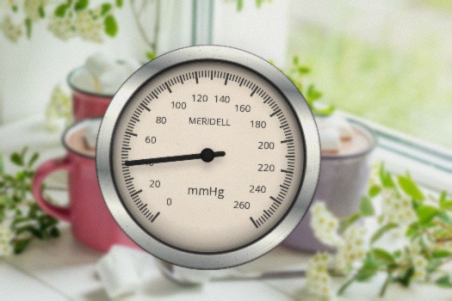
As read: 40; mmHg
